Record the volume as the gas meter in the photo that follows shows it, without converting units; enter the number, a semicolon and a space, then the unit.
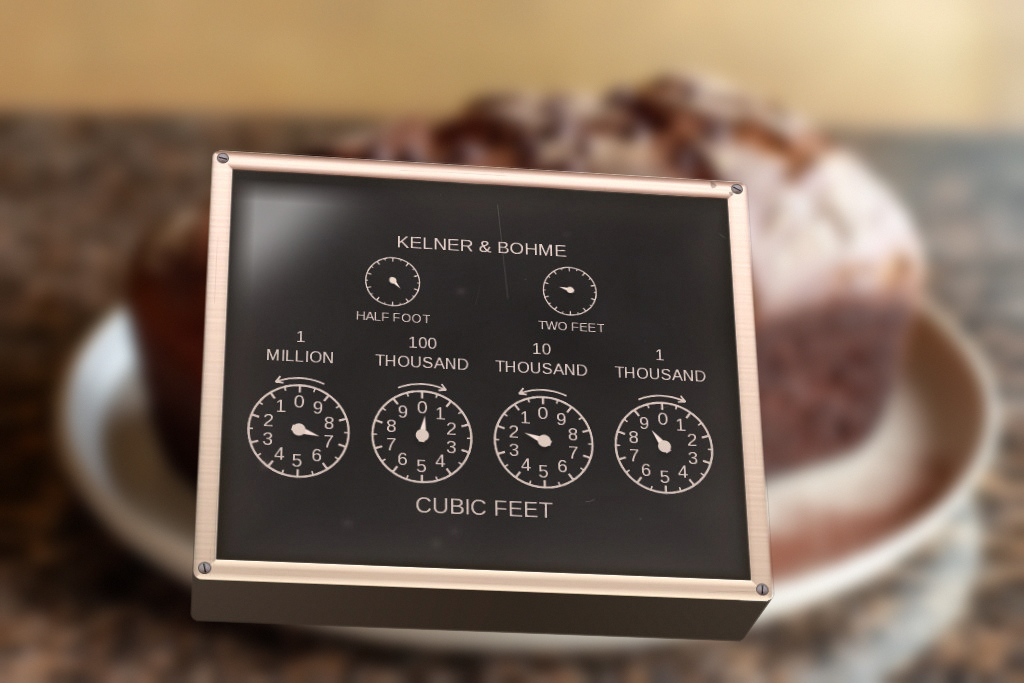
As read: 701900; ft³
